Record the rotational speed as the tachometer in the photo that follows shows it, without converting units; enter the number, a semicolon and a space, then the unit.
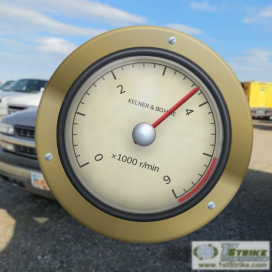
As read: 3700; rpm
